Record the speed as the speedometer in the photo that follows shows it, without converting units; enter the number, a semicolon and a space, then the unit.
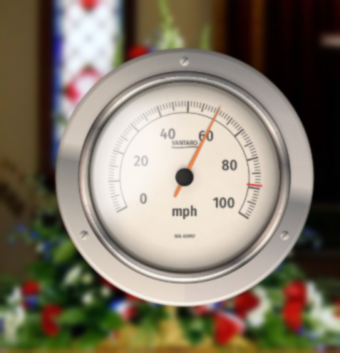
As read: 60; mph
